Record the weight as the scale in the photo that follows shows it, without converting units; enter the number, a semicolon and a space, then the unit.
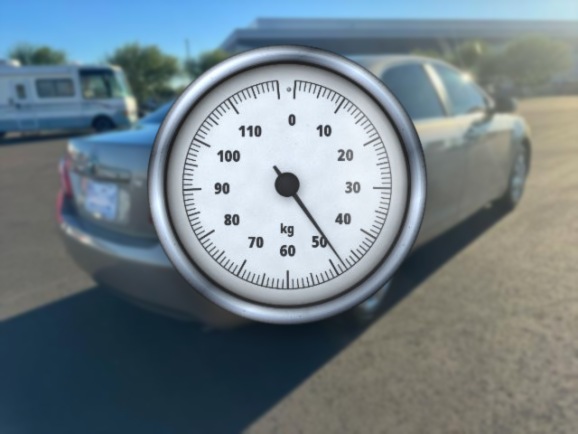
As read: 48; kg
